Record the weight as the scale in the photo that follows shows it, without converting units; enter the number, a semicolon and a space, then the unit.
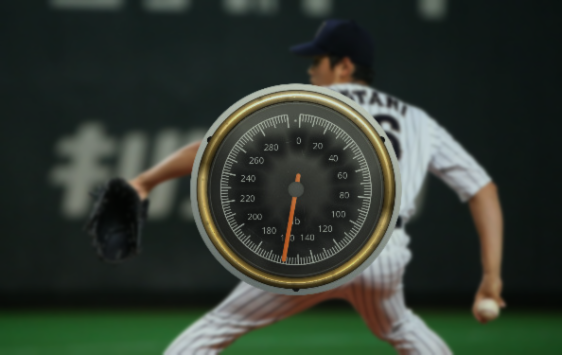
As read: 160; lb
